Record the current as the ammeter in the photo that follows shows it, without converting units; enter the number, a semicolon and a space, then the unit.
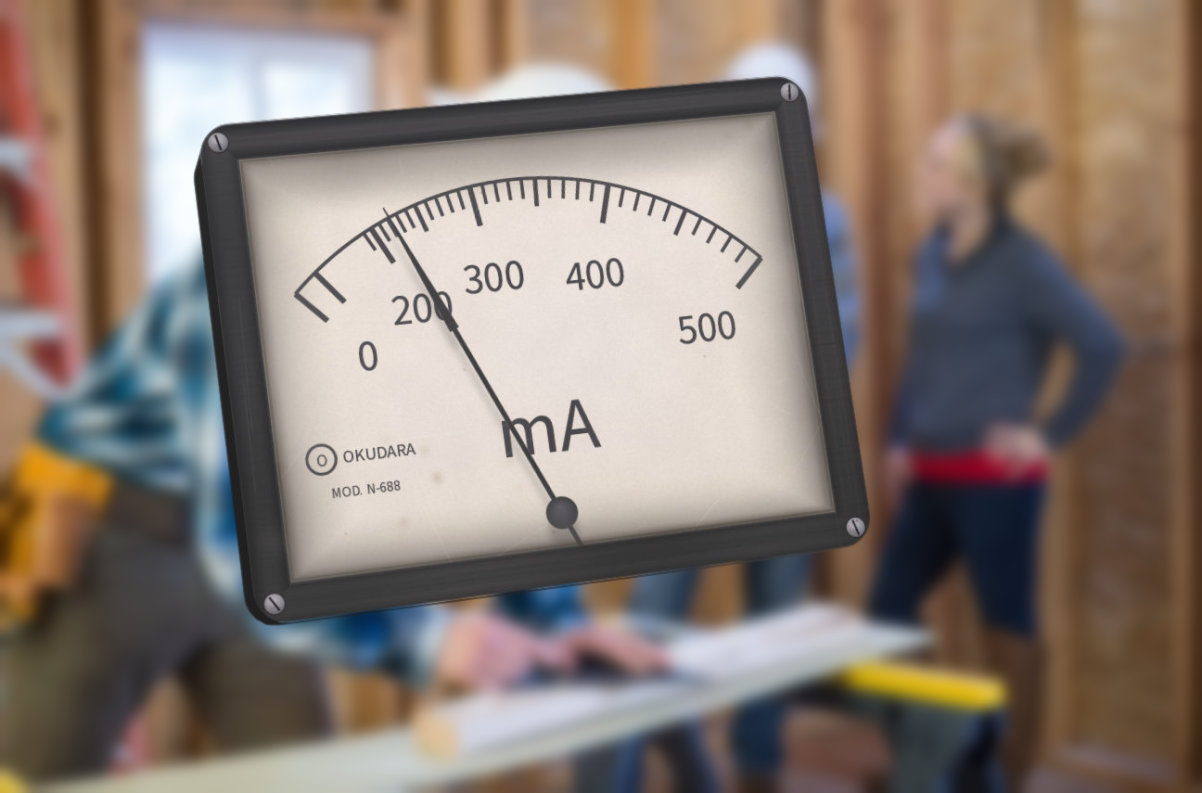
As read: 220; mA
